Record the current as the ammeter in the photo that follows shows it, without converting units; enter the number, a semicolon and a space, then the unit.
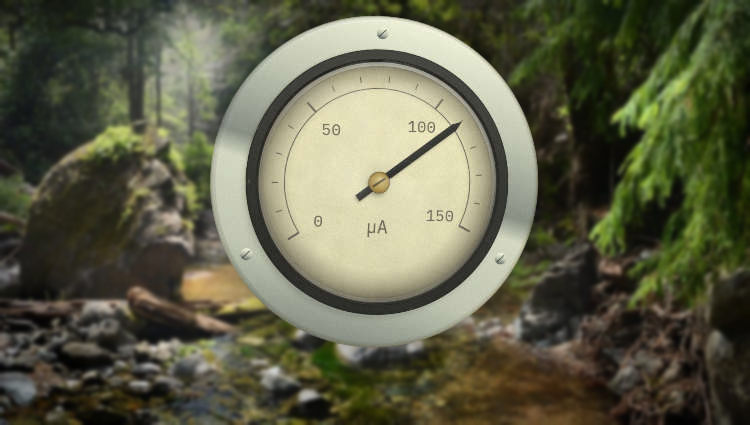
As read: 110; µA
